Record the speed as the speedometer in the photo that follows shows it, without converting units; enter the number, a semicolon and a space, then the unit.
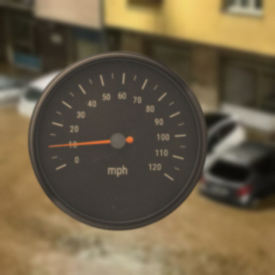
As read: 10; mph
